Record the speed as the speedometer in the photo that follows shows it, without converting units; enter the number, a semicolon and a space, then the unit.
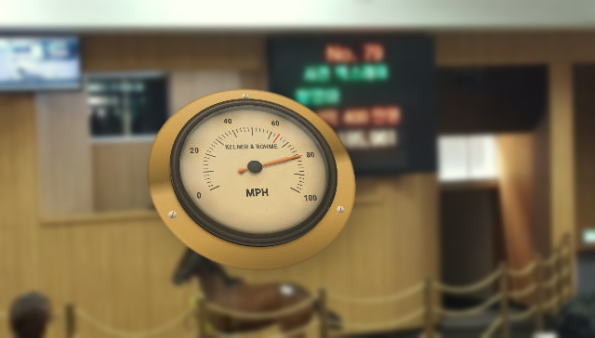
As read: 80; mph
